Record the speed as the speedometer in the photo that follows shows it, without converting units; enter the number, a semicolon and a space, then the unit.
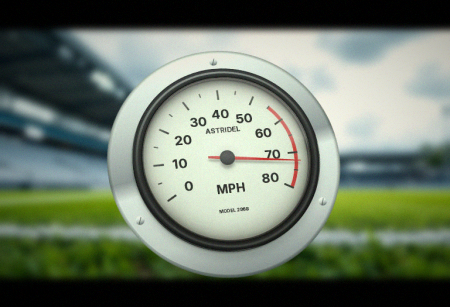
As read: 72.5; mph
